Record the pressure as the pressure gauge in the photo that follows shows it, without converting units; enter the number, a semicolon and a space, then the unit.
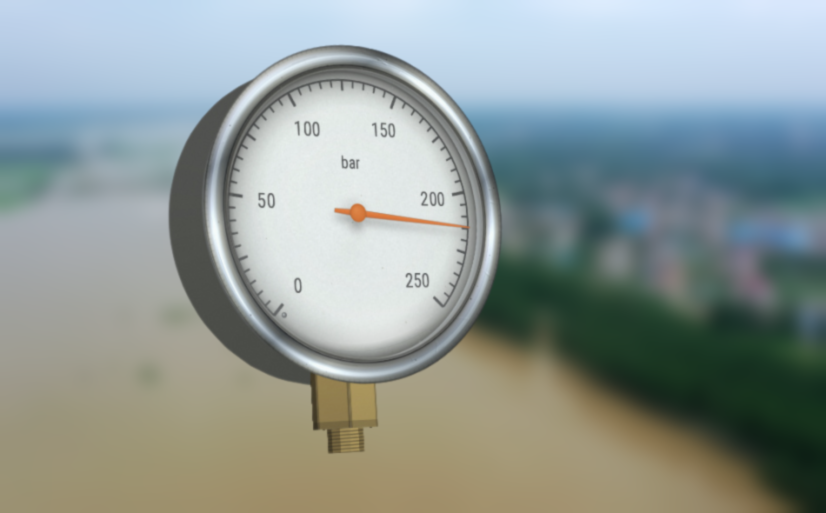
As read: 215; bar
